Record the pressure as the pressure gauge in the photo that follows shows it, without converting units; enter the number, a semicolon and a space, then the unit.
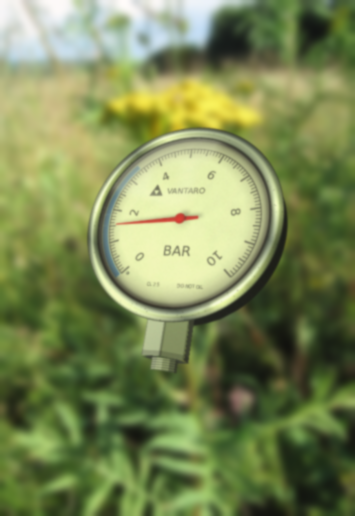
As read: 1.5; bar
